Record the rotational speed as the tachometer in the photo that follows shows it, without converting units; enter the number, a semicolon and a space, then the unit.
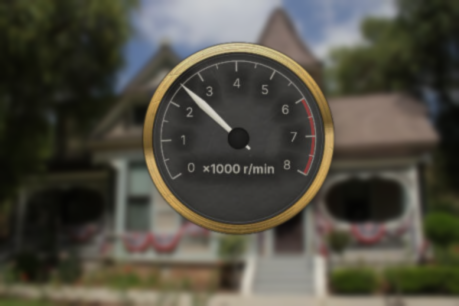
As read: 2500; rpm
